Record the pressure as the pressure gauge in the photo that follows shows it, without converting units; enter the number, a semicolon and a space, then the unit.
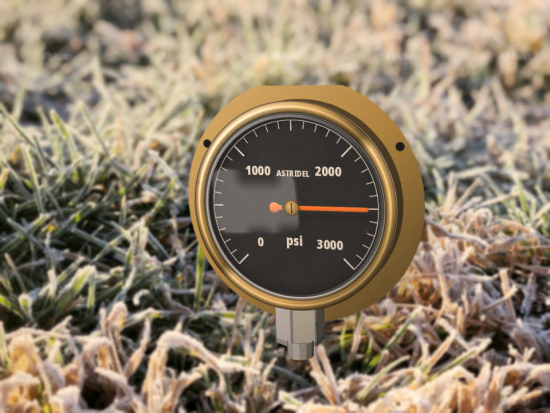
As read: 2500; psi
